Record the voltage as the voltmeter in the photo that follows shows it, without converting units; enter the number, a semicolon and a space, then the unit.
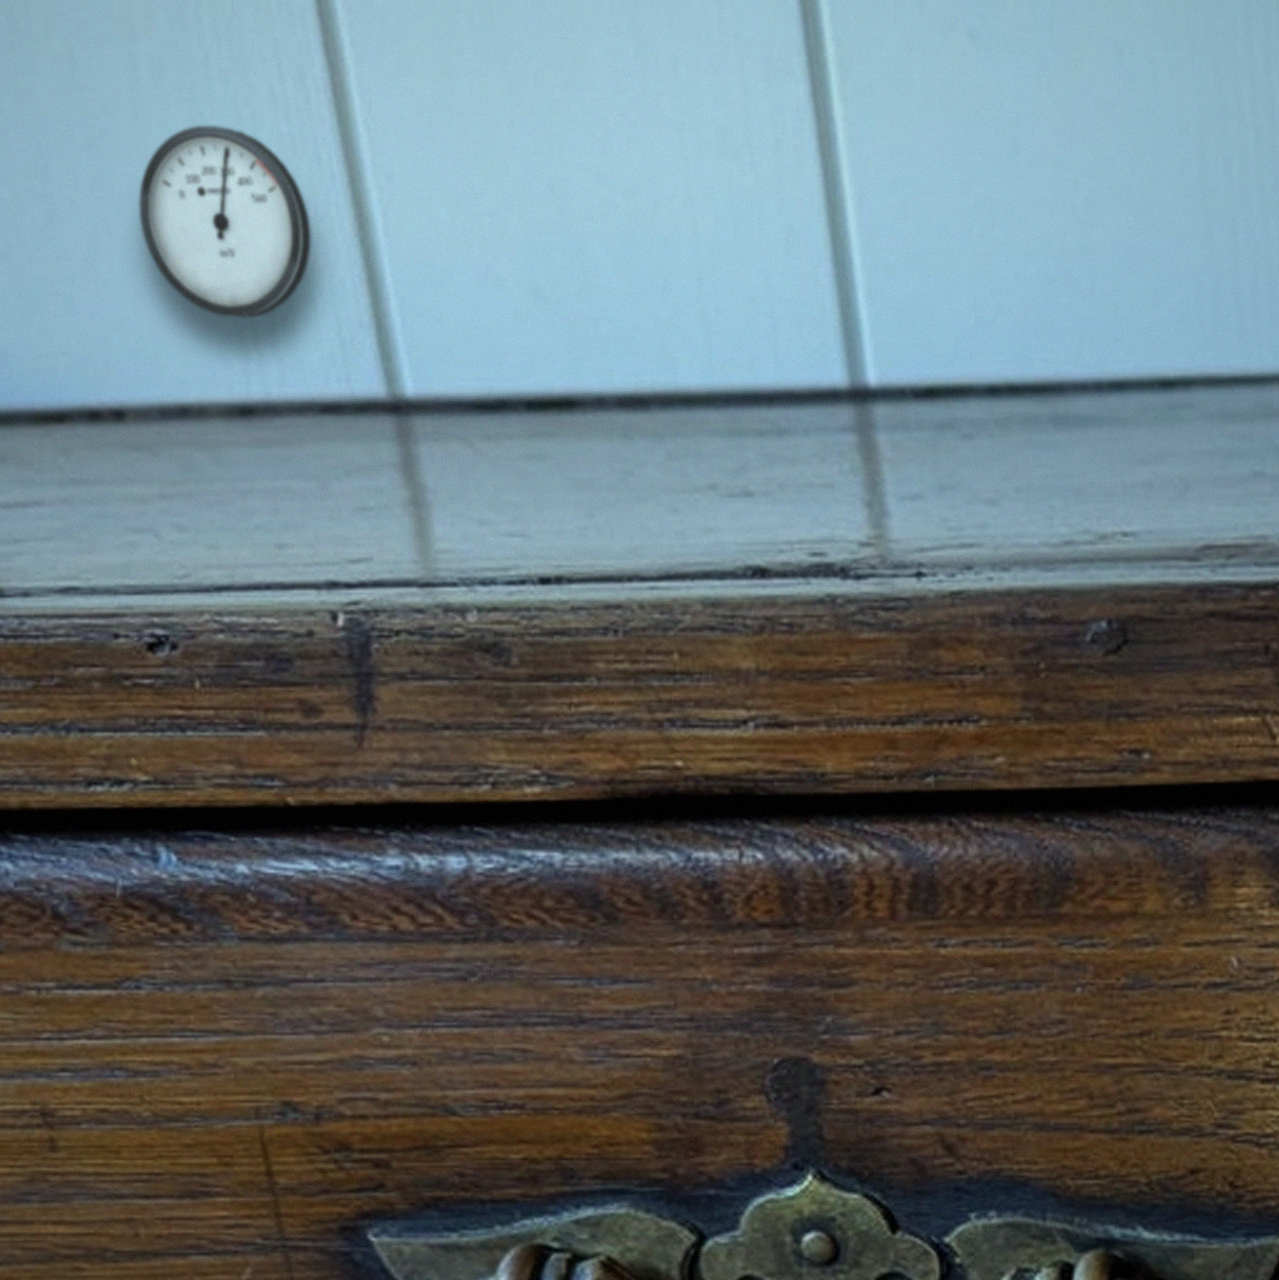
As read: 300; mV
